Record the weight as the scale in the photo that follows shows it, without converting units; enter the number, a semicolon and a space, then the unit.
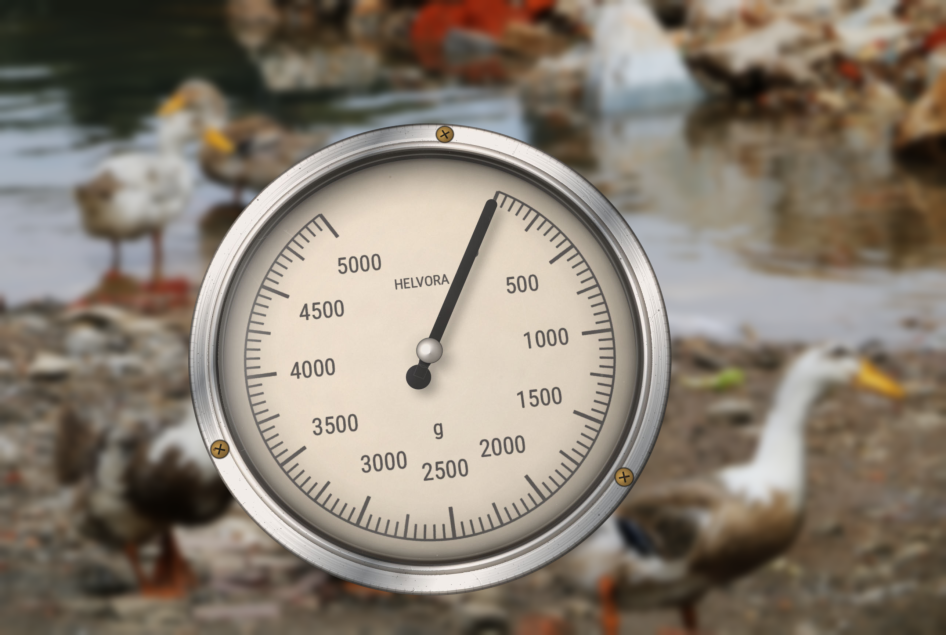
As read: 0; g
